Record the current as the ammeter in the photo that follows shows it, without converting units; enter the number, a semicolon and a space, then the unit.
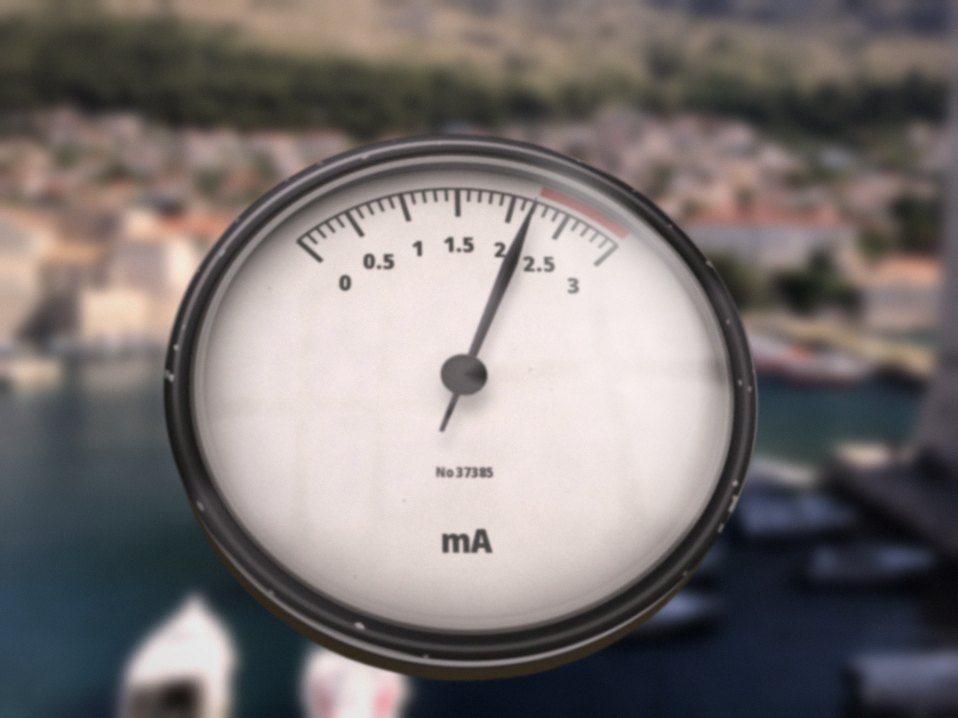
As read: 2.2; mA
